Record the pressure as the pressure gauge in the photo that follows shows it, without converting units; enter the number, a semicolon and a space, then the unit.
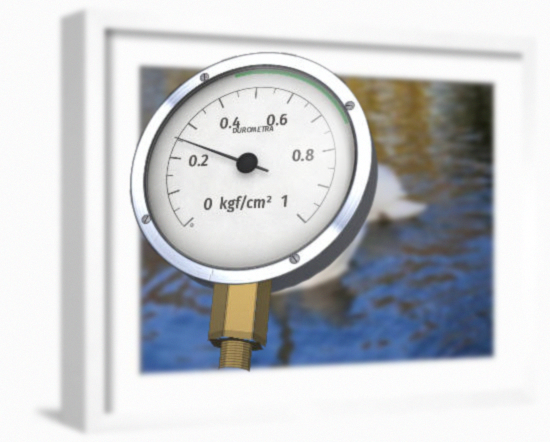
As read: 0.25; kg/cm²
